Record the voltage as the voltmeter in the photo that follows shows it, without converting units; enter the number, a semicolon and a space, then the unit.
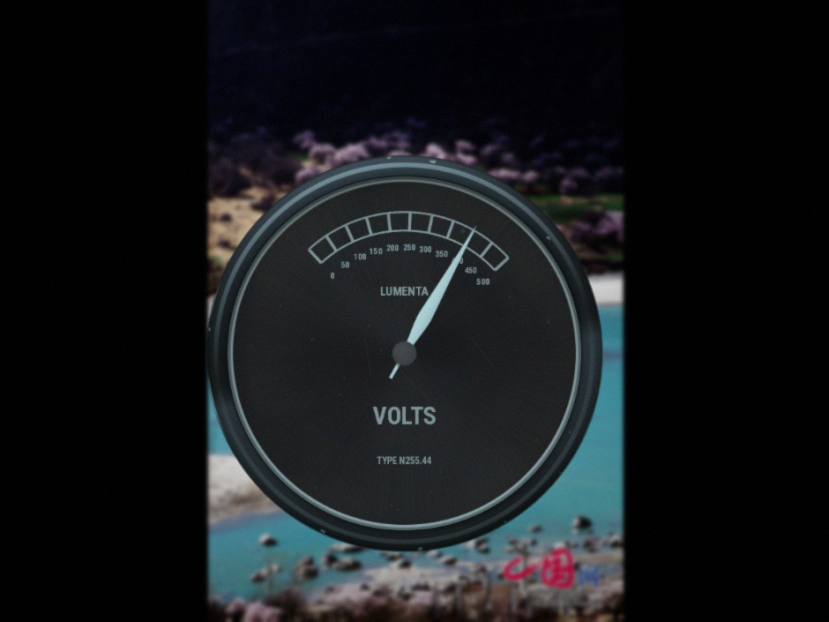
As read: 400; V
